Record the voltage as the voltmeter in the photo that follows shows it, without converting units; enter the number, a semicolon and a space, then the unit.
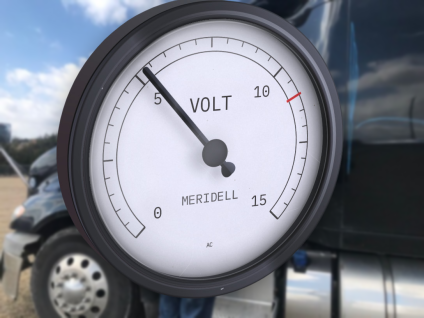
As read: 5.25; V
